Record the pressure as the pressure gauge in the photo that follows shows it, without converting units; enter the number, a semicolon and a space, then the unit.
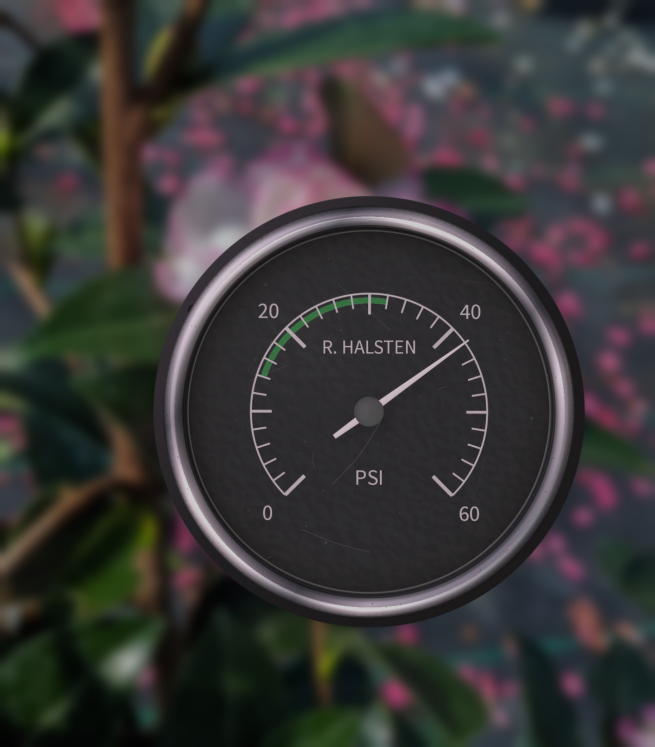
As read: 42; psi
